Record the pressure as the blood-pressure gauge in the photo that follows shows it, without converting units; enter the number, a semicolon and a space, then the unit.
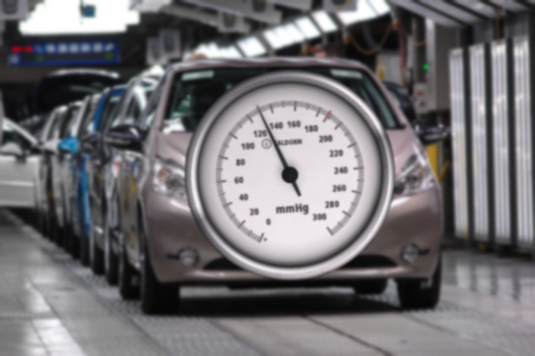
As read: 130; mmHg
